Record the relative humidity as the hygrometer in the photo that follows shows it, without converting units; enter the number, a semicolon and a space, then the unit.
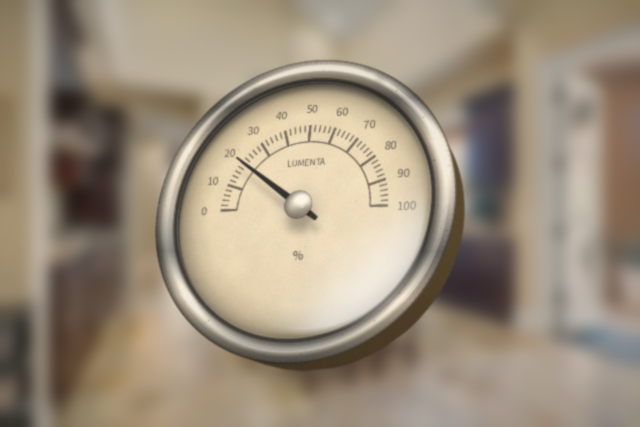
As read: 20; %
